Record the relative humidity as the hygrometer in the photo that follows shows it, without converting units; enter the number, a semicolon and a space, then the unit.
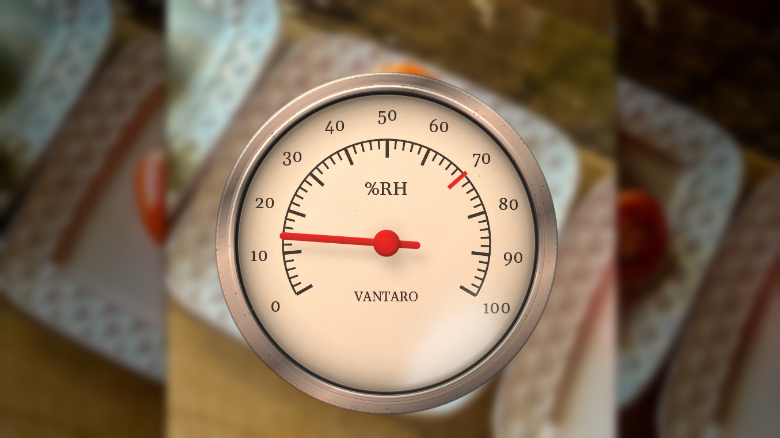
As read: 14; %
